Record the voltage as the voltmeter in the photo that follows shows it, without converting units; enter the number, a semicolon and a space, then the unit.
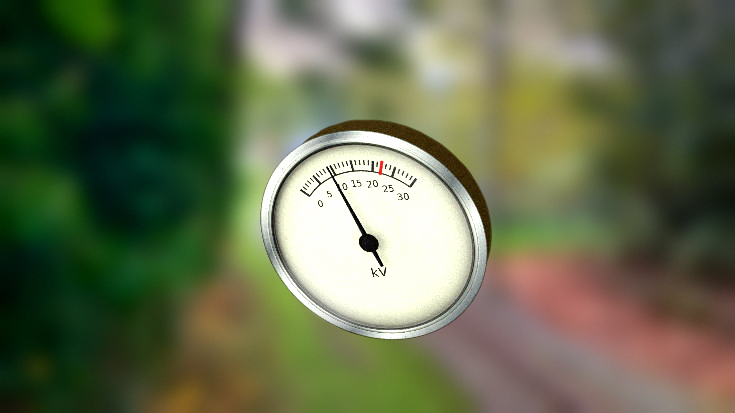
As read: 10; kV
